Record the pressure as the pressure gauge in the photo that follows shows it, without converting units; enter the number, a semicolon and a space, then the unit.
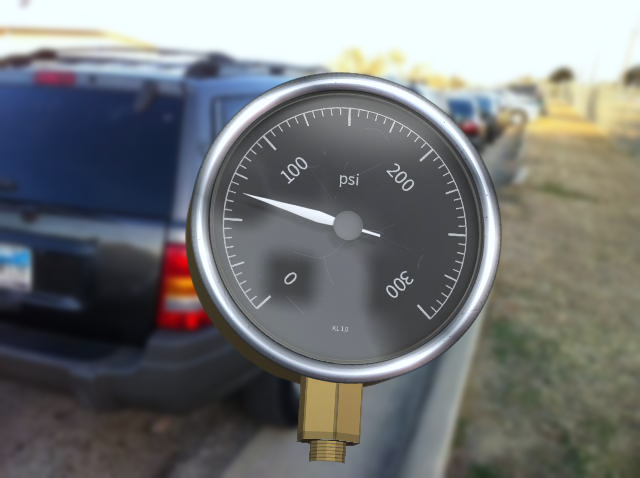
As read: 65; psi
